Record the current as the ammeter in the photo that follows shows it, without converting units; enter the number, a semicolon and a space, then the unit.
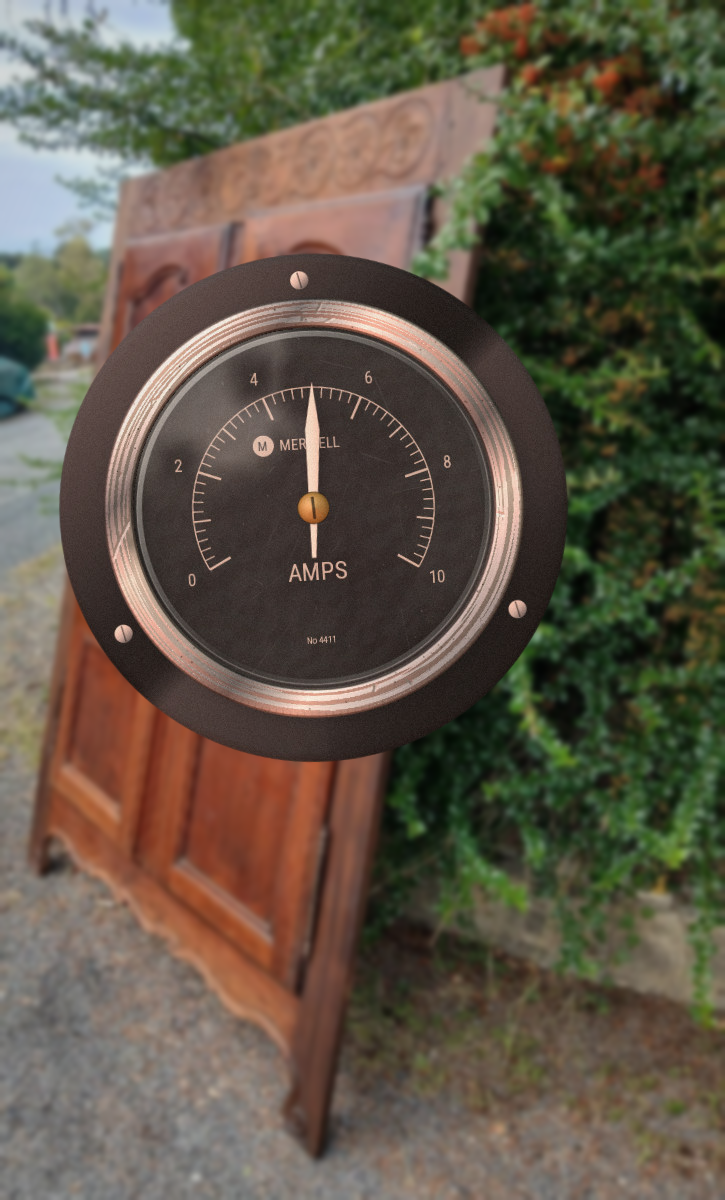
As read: 5; A
